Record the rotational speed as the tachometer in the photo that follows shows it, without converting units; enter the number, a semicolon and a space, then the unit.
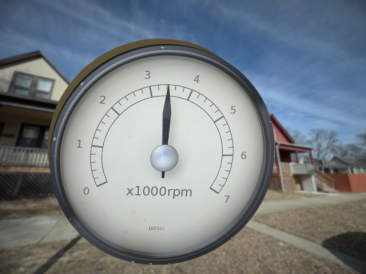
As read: 3400; rpm
